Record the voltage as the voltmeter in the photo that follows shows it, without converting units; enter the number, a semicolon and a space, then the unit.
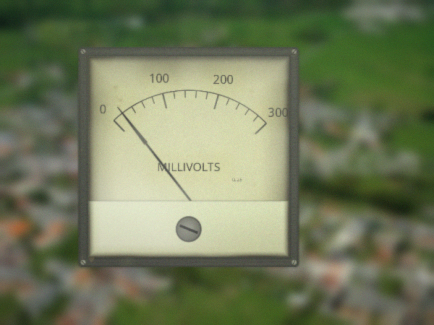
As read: 20; mV
